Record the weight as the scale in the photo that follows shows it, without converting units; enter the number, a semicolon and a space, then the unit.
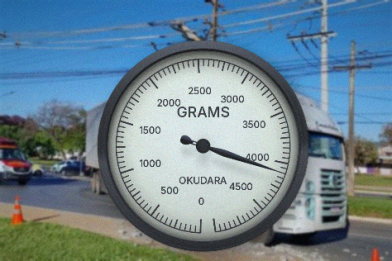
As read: 4100; g
